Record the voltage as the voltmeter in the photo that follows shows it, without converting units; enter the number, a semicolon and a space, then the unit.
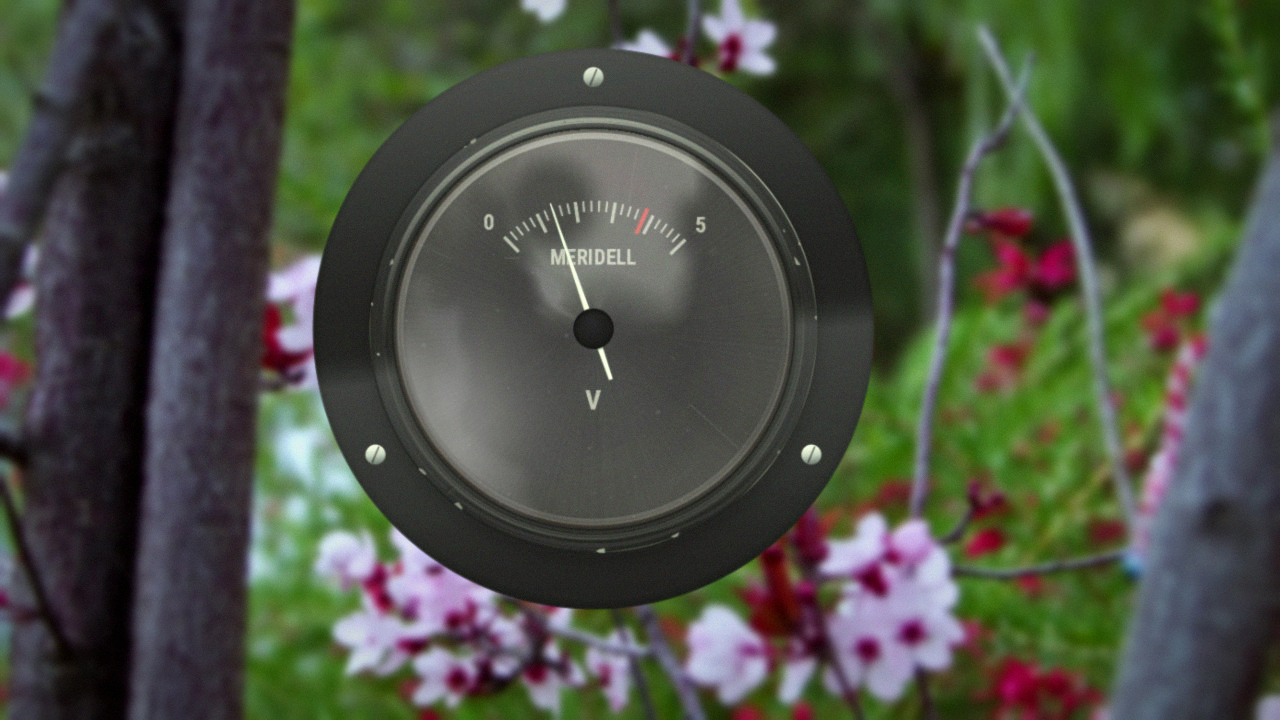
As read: 1.4; V
